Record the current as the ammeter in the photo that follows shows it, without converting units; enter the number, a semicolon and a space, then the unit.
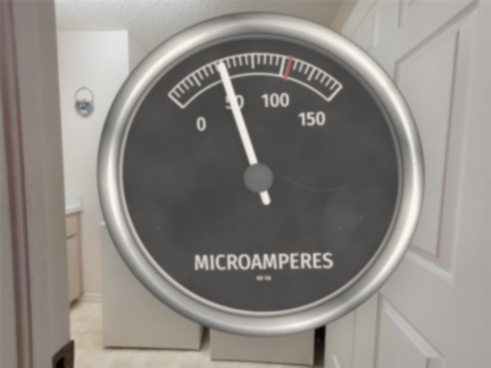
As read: 50; µA
